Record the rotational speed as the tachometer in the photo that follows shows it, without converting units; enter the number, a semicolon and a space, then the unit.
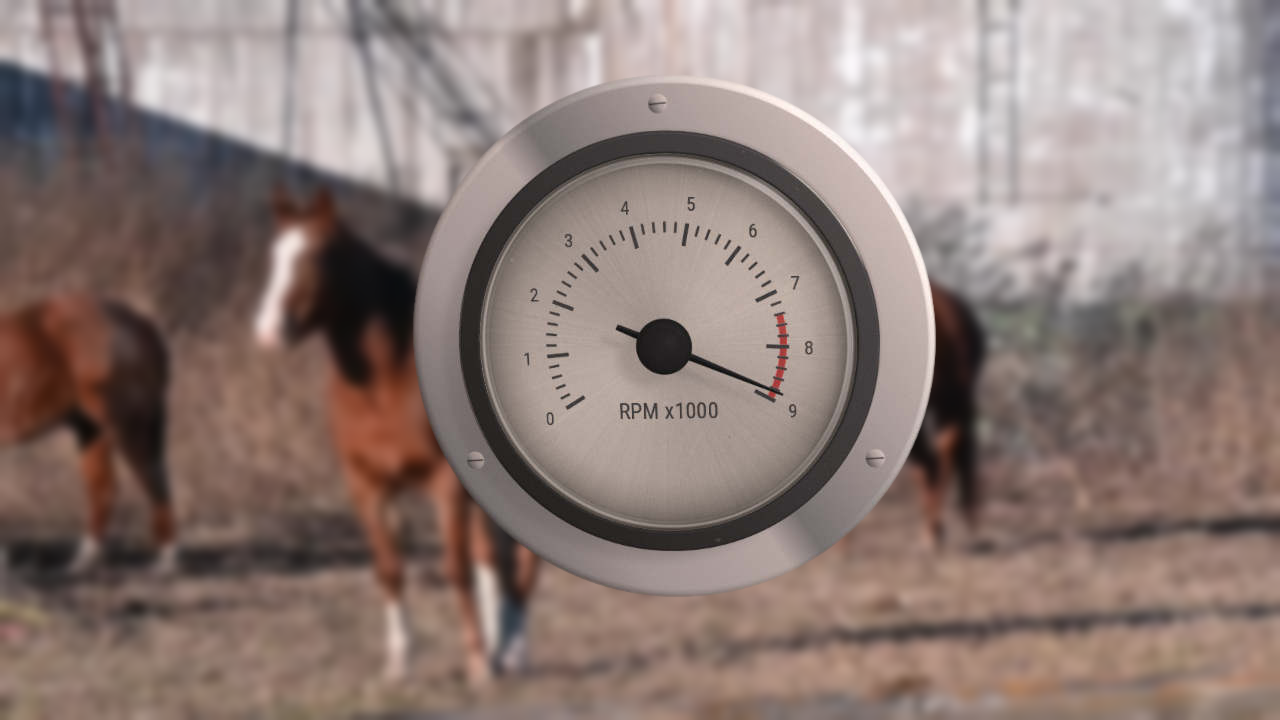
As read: 8800; rpm
